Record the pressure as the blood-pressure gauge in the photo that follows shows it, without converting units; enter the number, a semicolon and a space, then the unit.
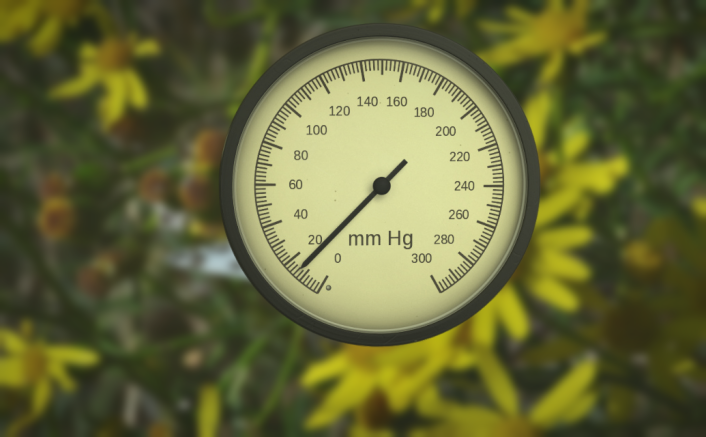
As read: 14; mmHg
